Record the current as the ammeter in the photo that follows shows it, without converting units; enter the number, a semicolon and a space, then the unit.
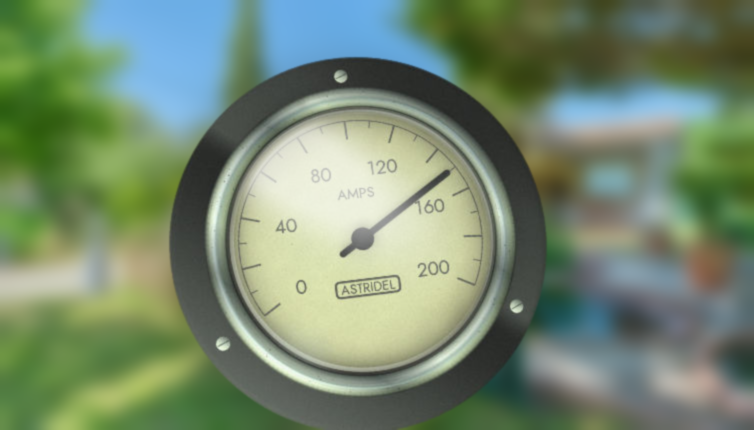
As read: 150; A
